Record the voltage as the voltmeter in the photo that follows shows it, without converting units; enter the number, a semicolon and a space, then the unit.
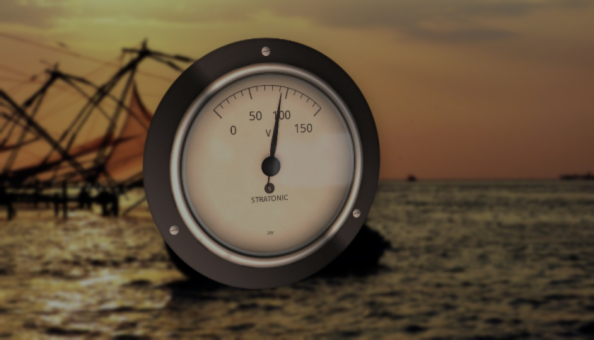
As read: 90; V
